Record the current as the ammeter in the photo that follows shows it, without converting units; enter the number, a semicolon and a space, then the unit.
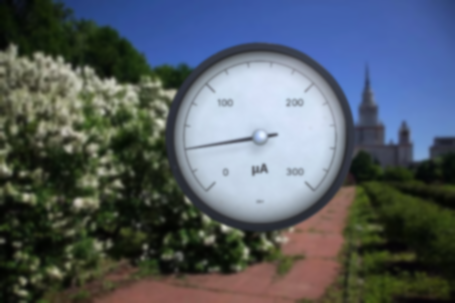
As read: 40; µA
